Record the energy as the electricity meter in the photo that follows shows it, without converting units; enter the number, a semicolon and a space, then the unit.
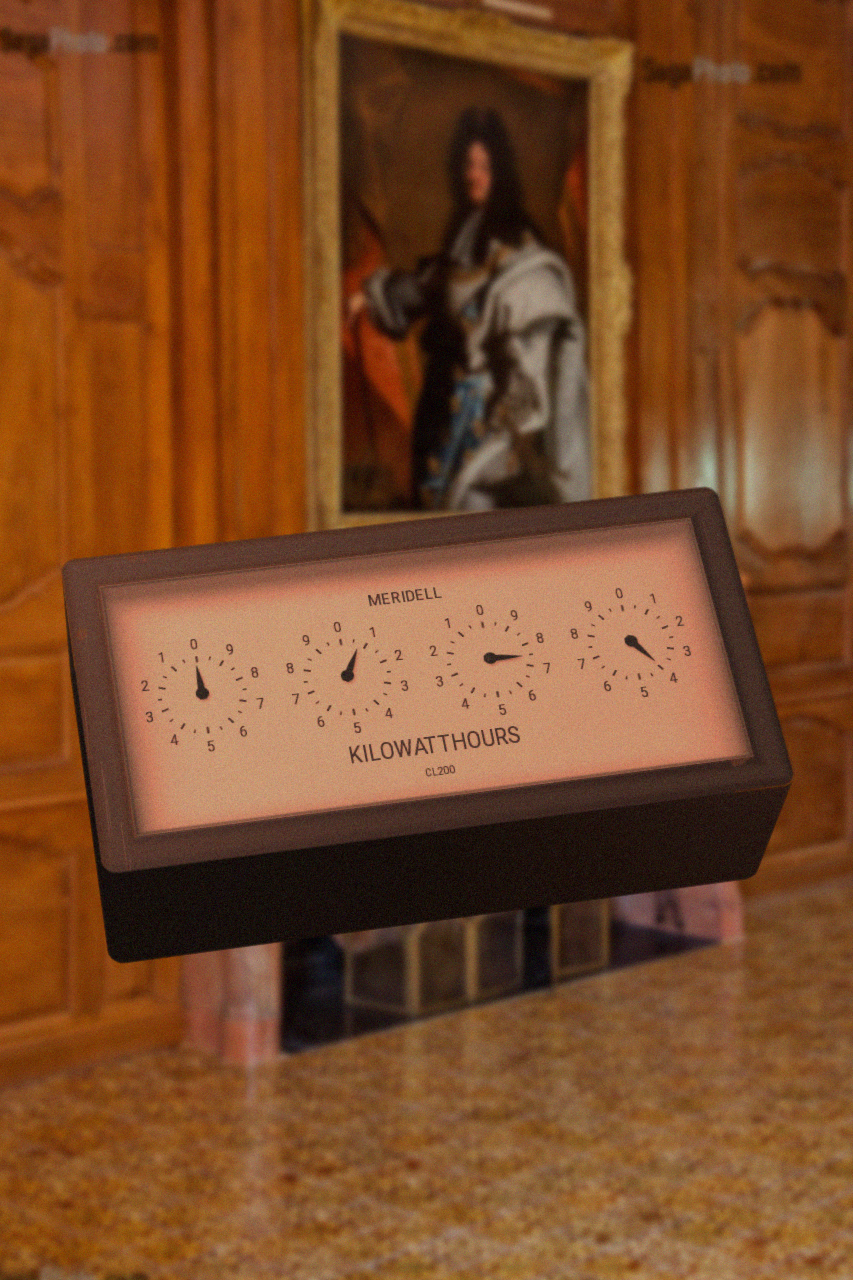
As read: 74; kWh
